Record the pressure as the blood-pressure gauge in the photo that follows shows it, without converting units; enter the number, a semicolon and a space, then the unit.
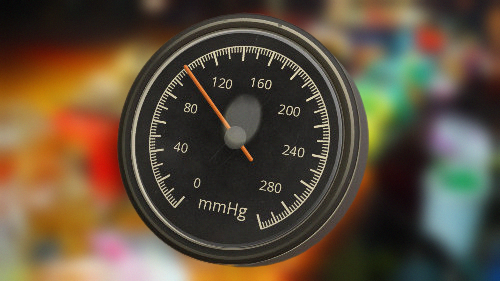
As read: 100; mmHg
